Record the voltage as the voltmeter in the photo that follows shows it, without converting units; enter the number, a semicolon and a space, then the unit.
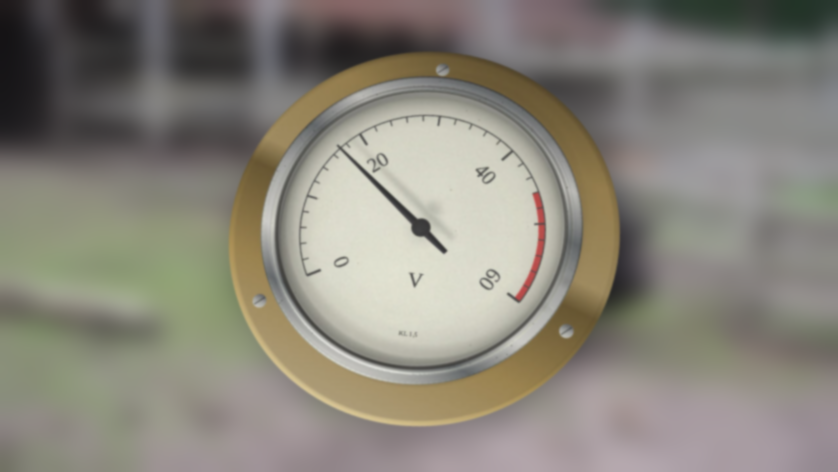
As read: 17; V
